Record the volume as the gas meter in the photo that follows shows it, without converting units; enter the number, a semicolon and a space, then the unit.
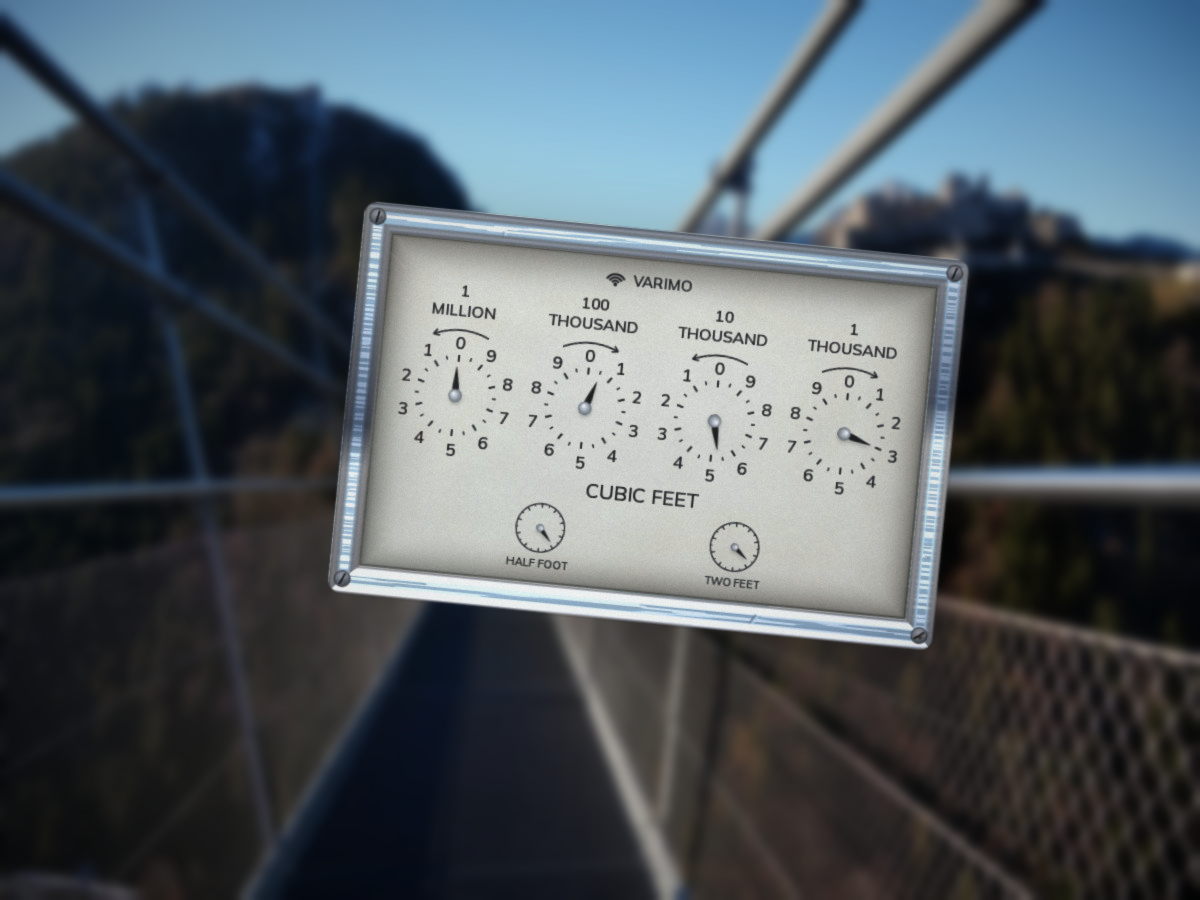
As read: 5300; ft³
